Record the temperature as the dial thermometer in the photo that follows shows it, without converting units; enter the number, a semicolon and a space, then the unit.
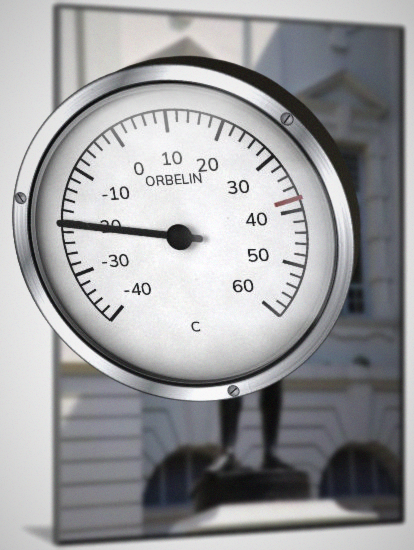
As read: -20; °C
